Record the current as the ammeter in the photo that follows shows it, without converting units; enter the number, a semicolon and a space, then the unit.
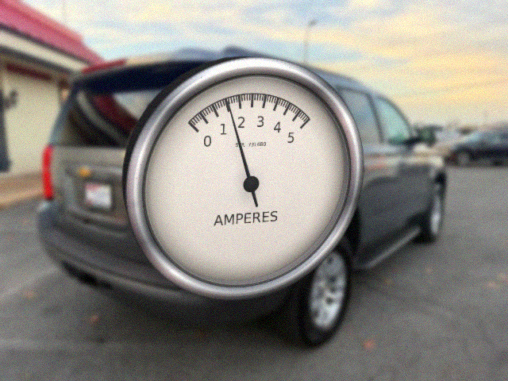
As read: 1.5; A
